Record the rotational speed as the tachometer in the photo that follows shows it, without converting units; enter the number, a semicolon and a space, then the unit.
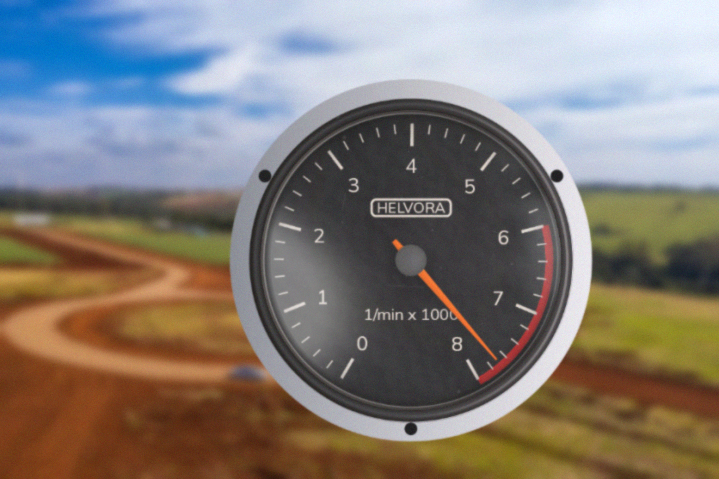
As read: 7700; rpm
